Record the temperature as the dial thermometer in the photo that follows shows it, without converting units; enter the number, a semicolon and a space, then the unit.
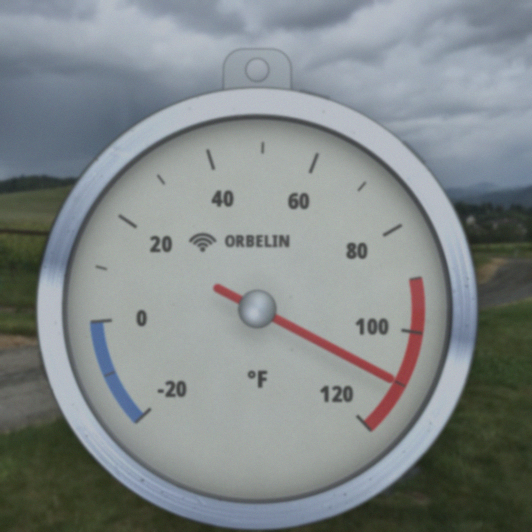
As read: 110; °F
